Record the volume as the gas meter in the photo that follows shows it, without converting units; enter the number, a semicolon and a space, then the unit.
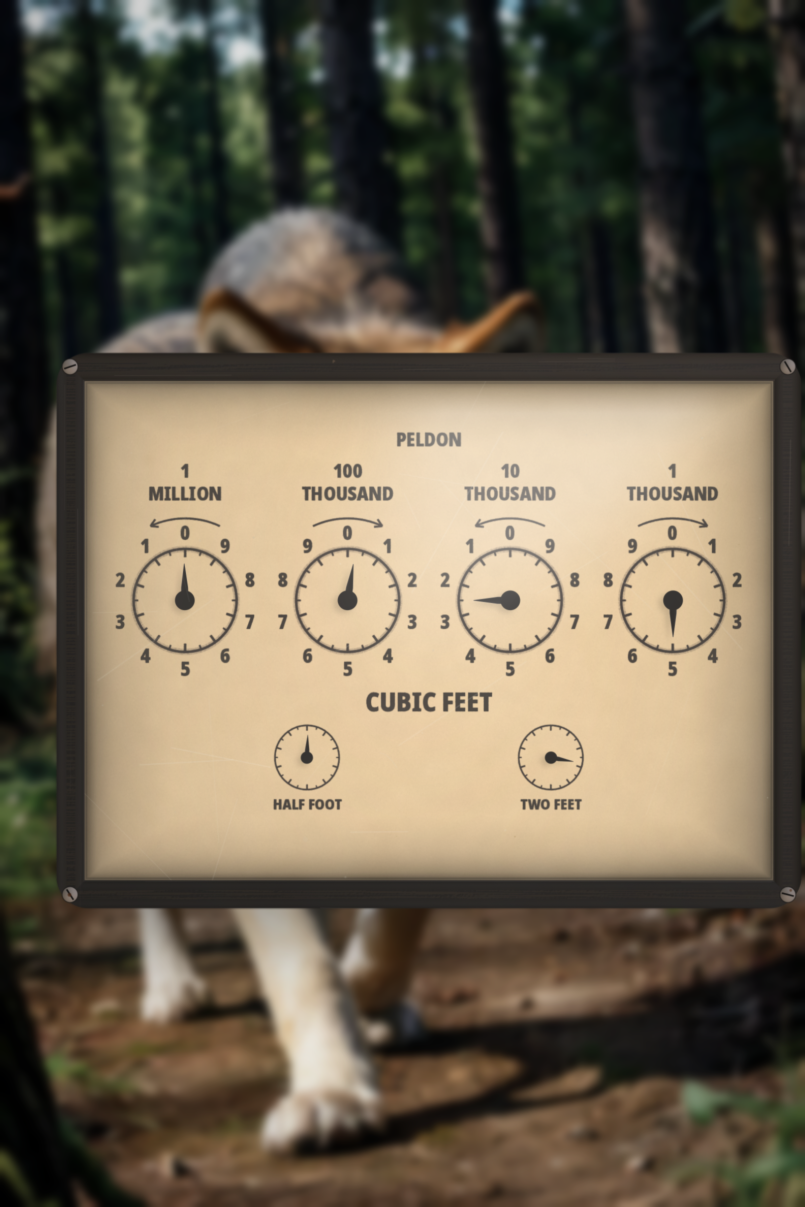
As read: 2500; ft³
